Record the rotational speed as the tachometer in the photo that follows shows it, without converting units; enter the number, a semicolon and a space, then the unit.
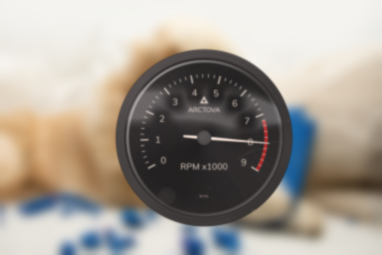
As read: 8000; rpm
